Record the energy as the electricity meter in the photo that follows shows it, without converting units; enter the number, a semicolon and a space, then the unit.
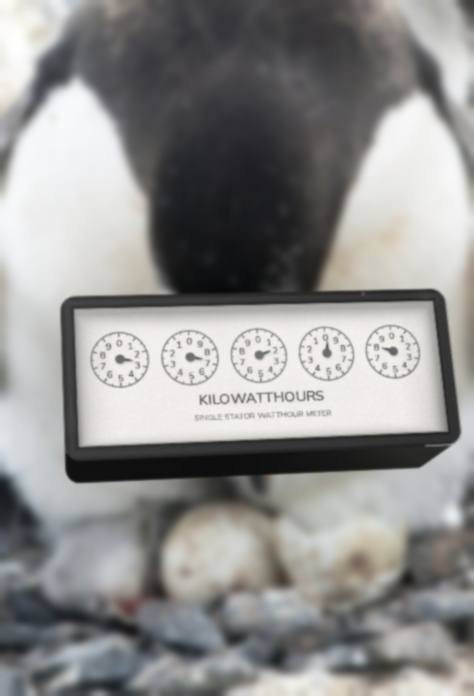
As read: 27198; kWh
